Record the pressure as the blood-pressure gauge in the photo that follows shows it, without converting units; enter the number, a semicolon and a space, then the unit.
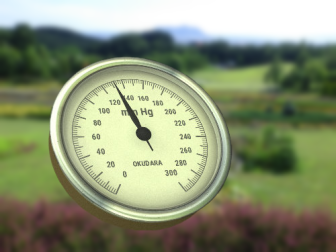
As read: 130; mmHg
